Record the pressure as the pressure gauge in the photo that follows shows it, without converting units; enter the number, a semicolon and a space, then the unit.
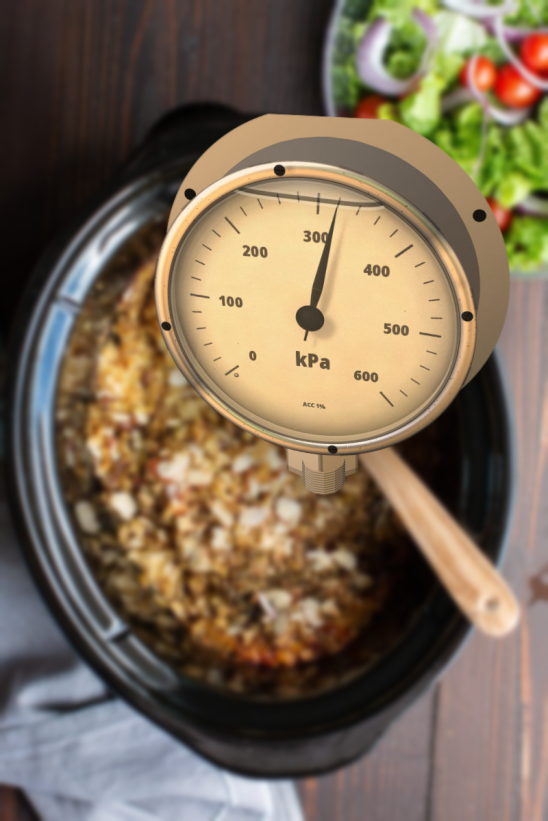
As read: 320; kPa
